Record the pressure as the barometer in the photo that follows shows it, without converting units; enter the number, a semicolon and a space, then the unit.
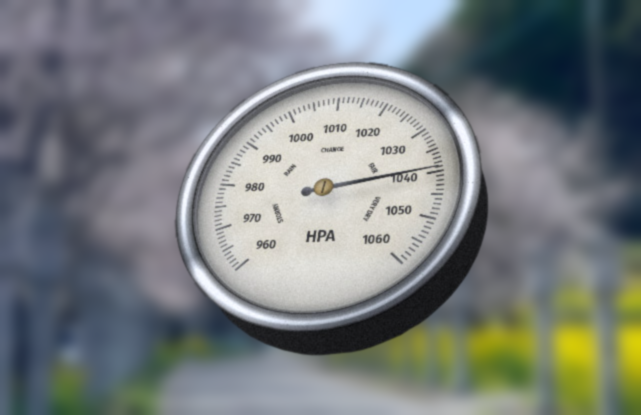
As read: 1040; hPa
